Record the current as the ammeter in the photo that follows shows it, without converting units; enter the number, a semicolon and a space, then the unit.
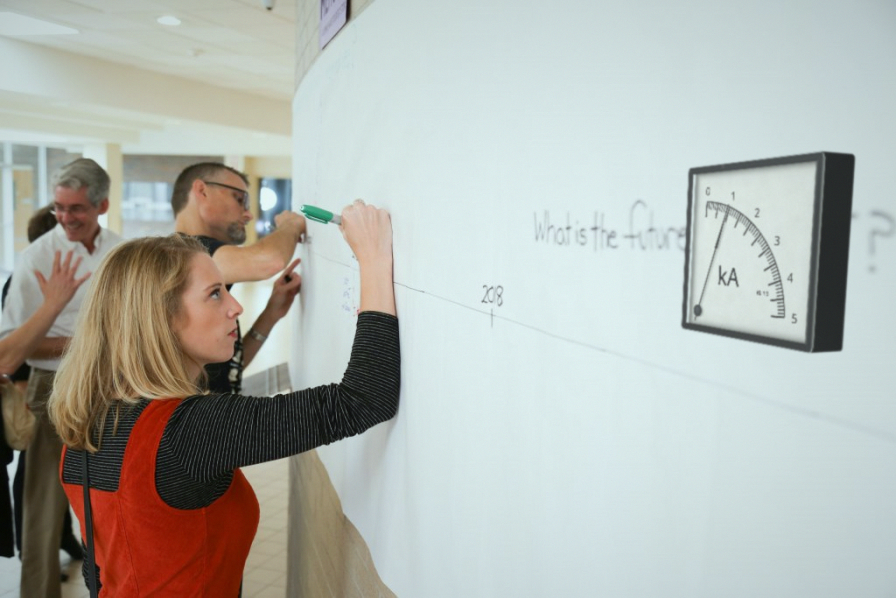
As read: 1; kA
